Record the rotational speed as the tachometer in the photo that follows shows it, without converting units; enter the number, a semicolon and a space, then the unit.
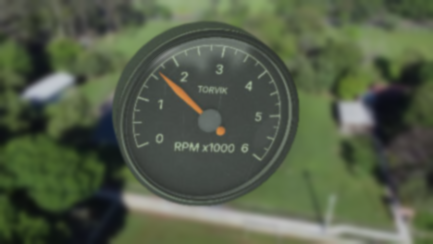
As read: 1625; rpm
